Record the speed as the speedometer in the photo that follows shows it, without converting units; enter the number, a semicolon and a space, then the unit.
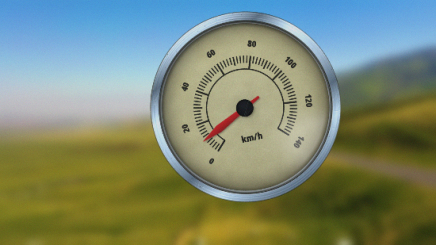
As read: 10; km/h
